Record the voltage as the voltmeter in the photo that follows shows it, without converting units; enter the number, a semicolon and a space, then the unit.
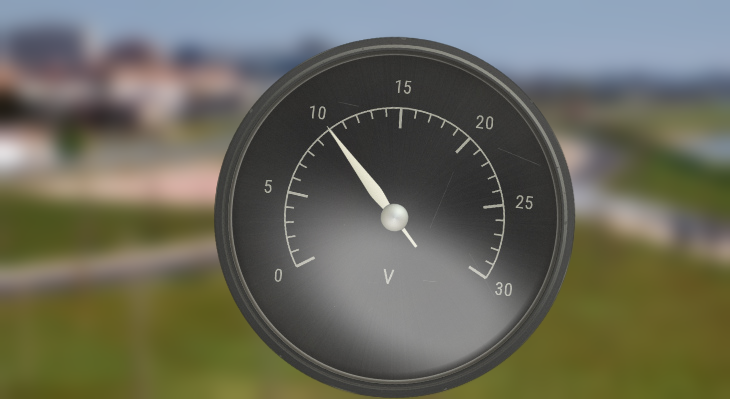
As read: 10; V
